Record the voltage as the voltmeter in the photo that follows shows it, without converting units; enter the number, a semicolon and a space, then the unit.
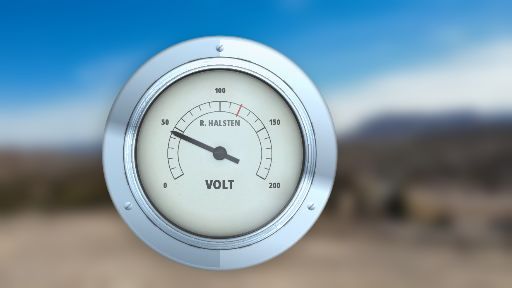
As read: 45; V
